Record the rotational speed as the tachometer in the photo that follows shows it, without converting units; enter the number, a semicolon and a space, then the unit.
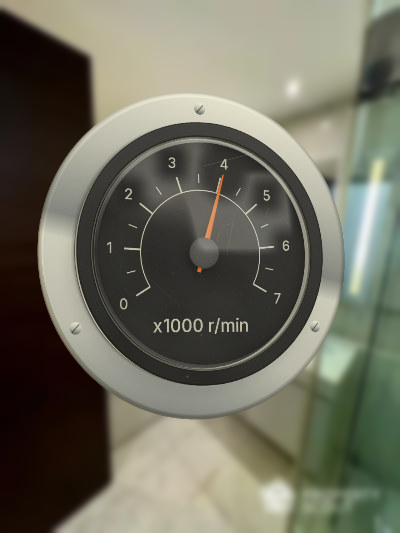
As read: 4000; rpm
